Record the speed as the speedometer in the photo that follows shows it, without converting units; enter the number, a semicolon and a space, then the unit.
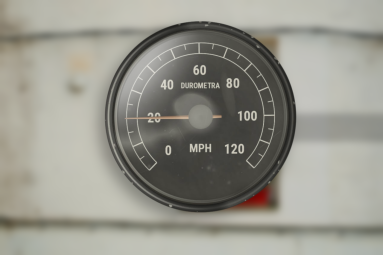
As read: 20; mph
